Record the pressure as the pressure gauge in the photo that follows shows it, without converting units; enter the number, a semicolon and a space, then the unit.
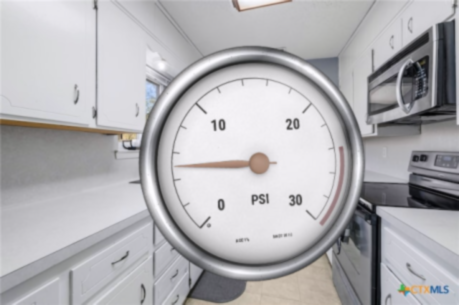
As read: 5; psi
